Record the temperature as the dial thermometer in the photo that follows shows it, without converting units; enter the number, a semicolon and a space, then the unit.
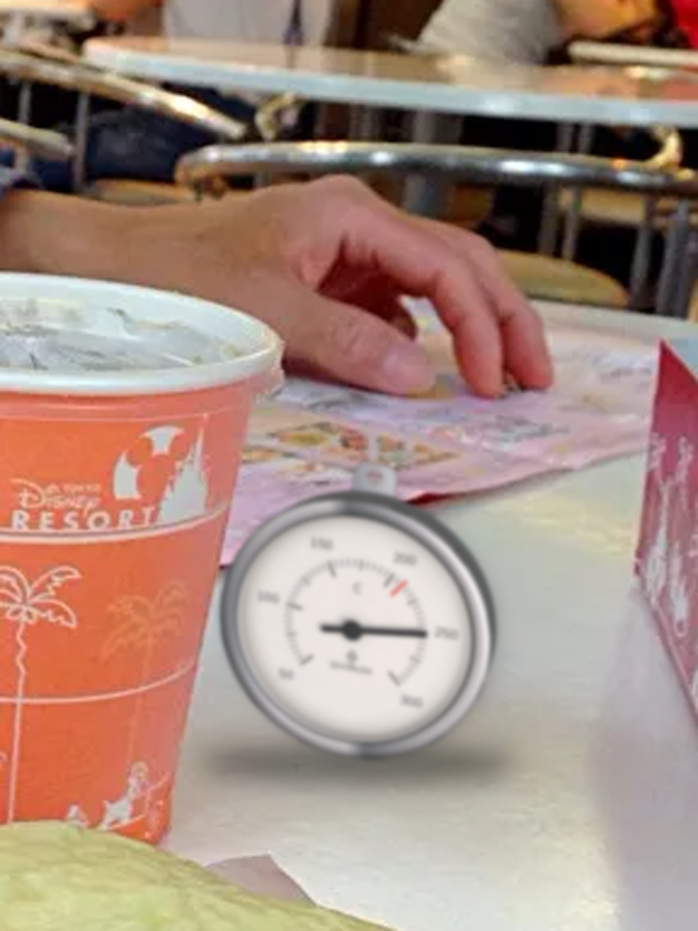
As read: 250; °C
